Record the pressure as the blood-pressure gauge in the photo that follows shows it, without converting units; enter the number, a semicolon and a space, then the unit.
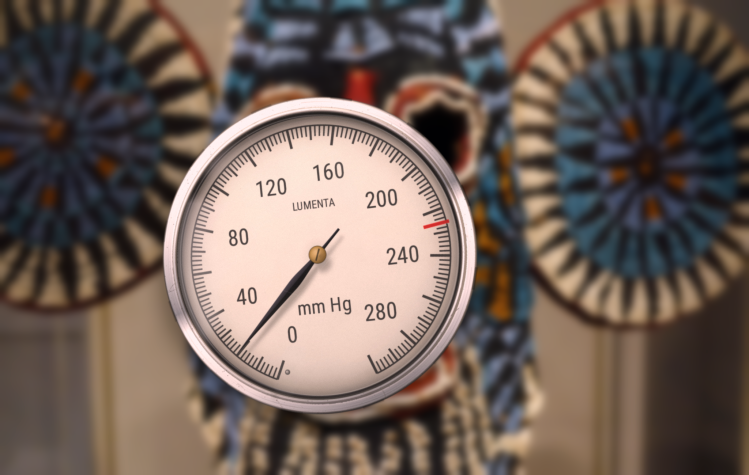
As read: 20; mmHg
